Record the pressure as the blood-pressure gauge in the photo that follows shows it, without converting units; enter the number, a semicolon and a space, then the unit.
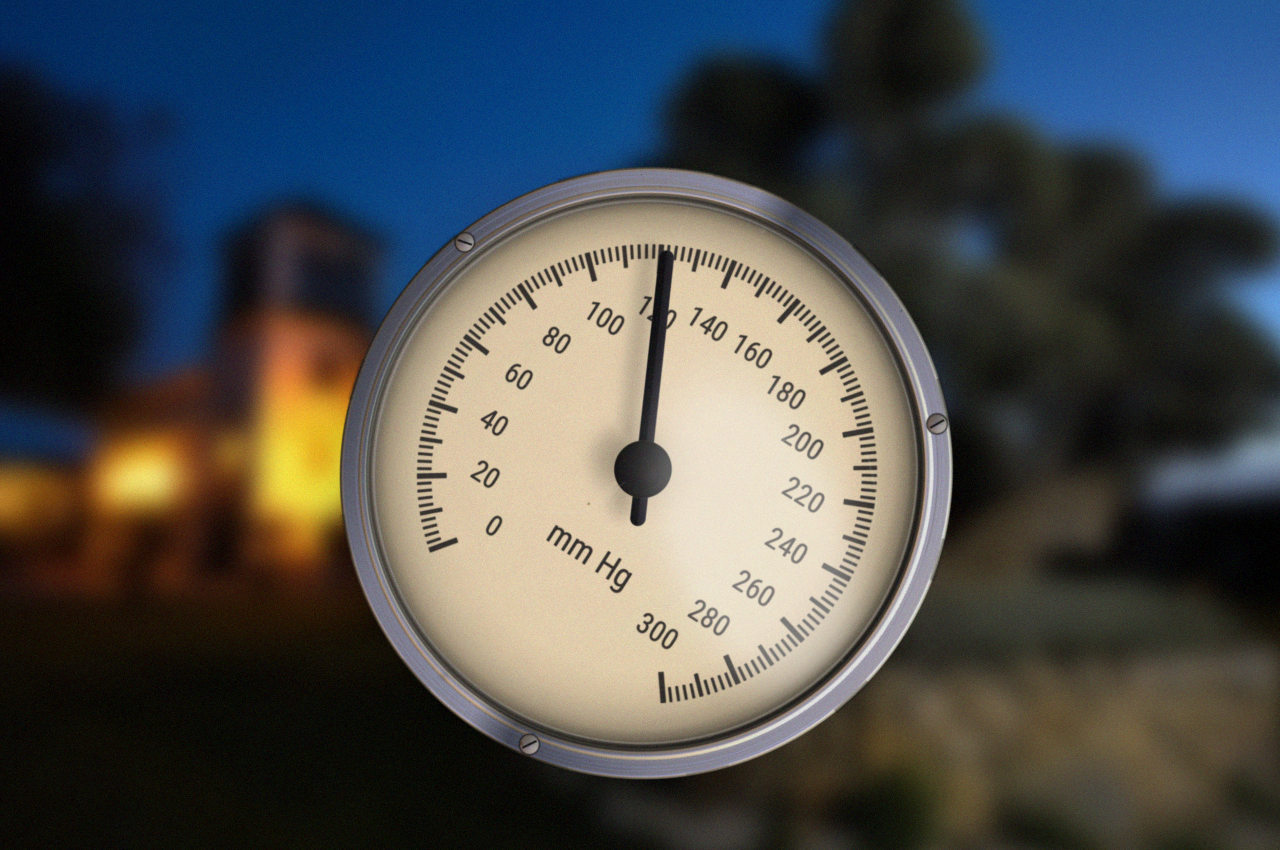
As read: 122; mmHg
